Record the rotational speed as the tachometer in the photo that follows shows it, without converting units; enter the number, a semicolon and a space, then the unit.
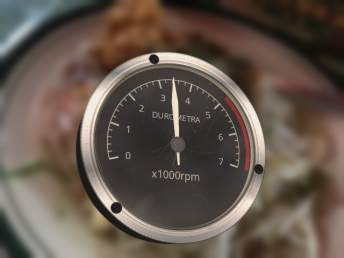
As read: 3400; rpm
